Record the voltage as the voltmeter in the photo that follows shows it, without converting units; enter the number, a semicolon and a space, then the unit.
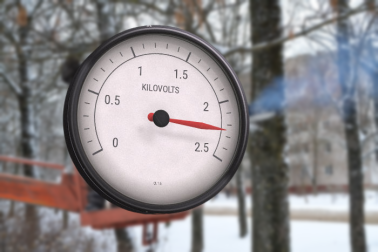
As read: 2.25; kV
